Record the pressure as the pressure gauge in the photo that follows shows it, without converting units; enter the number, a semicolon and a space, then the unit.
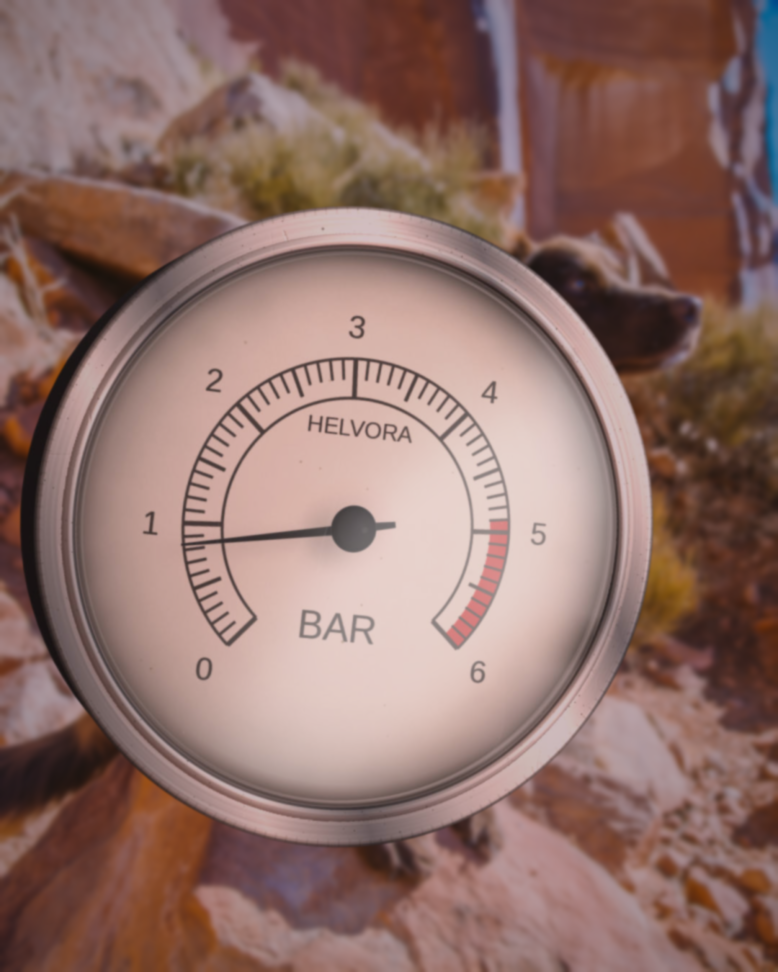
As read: 0.85; bar
